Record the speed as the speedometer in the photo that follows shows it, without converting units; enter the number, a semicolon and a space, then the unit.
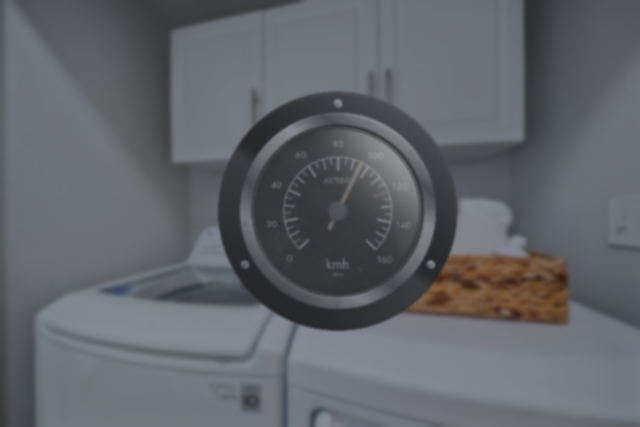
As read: 95; km/h
